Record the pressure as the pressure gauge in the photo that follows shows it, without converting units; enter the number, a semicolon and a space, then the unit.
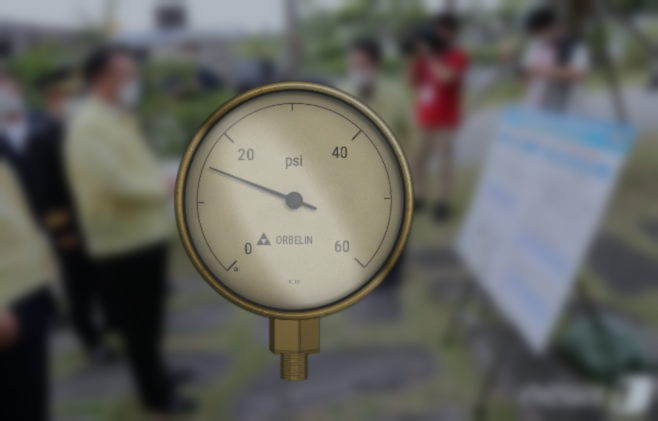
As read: 15; psi
